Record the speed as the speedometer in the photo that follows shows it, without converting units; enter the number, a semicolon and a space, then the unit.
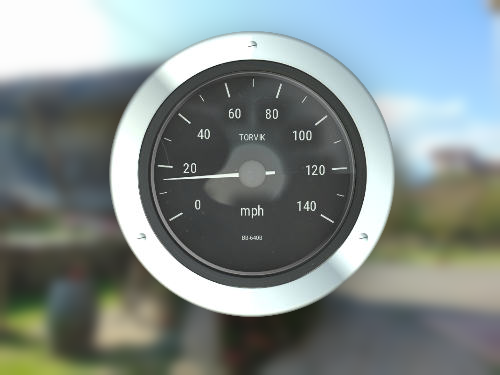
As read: 15; mph
